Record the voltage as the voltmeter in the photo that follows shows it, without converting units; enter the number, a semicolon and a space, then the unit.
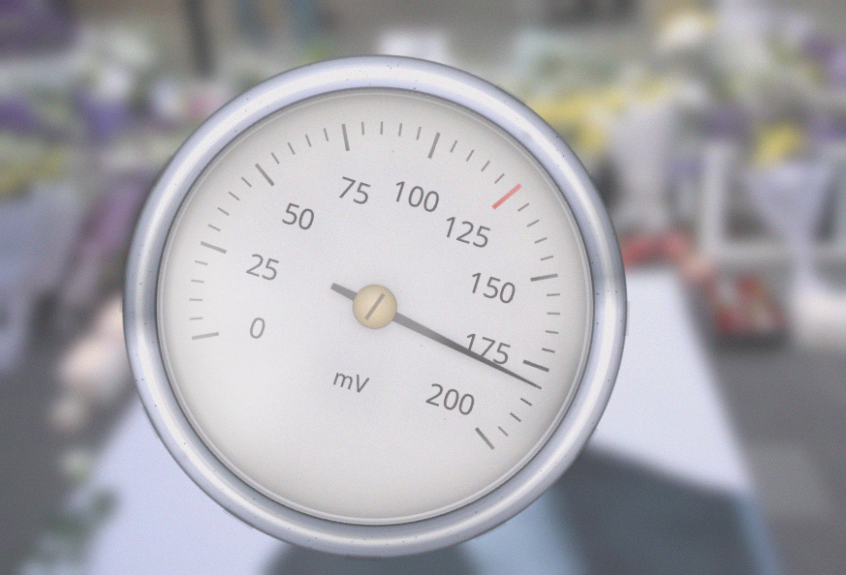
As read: 180; mV
